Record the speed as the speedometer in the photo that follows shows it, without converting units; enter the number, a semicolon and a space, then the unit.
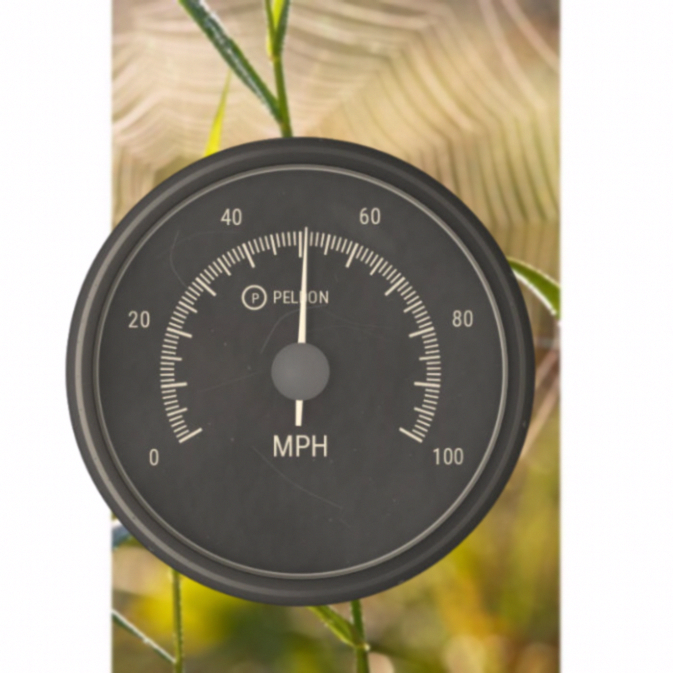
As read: 51; mph
